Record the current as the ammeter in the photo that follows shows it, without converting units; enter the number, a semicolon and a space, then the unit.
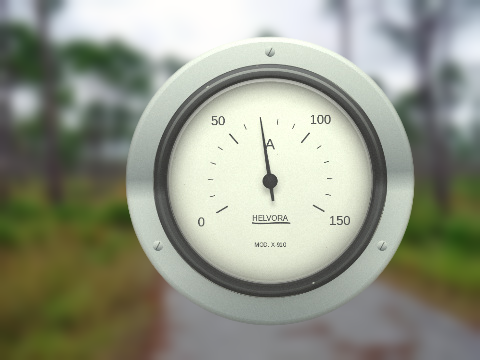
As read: 70; A
